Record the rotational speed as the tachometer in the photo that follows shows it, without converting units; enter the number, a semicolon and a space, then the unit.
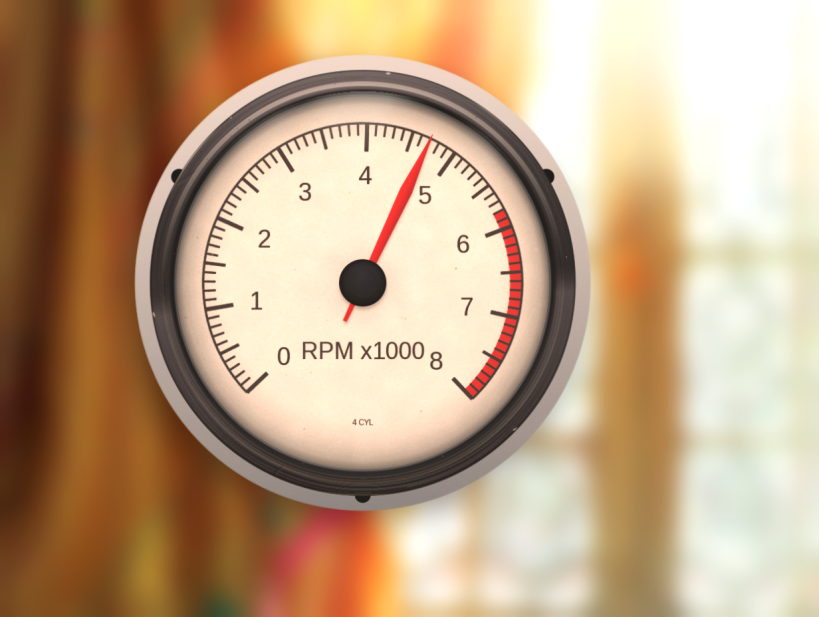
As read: 4700; rpm
